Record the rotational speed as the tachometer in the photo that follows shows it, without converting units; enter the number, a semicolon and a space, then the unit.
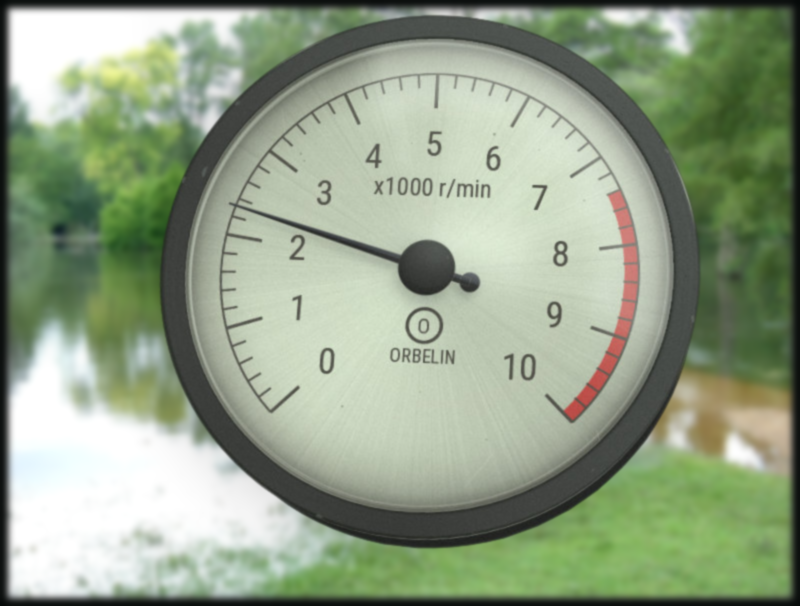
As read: 2300; rpm
